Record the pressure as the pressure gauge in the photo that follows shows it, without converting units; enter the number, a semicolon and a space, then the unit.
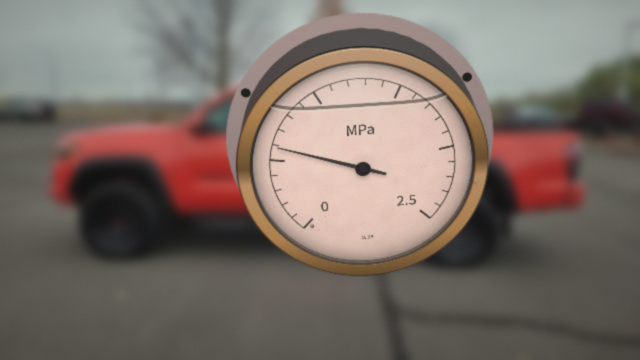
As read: 0.6; MPa
